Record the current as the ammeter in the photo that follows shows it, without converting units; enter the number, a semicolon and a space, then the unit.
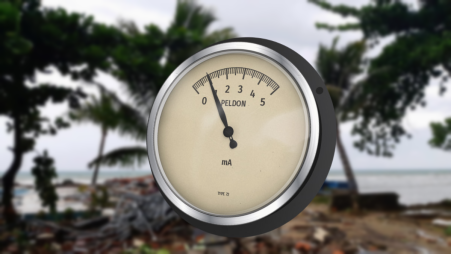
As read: 1; mA
